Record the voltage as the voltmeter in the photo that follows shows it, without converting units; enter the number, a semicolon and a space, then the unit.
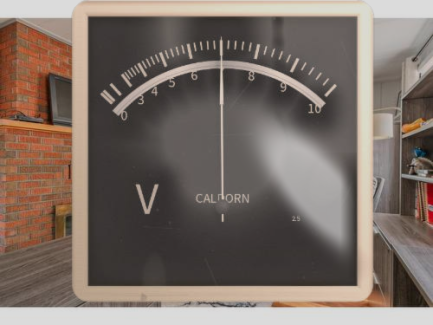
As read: 7; V
